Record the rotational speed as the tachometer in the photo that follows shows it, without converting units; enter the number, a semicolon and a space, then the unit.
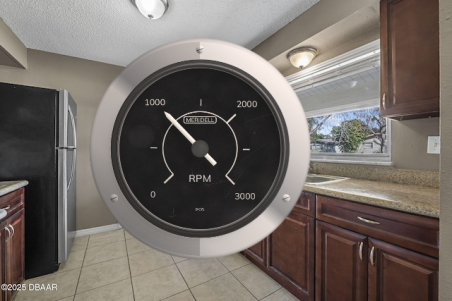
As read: 1000; rpm
